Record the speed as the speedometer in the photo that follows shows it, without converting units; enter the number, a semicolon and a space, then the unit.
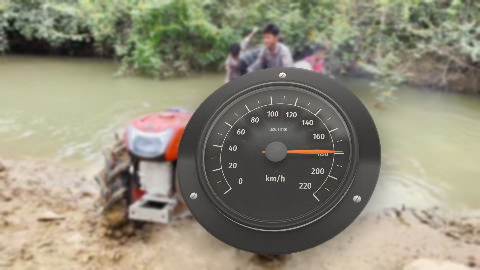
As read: 180; km/h
